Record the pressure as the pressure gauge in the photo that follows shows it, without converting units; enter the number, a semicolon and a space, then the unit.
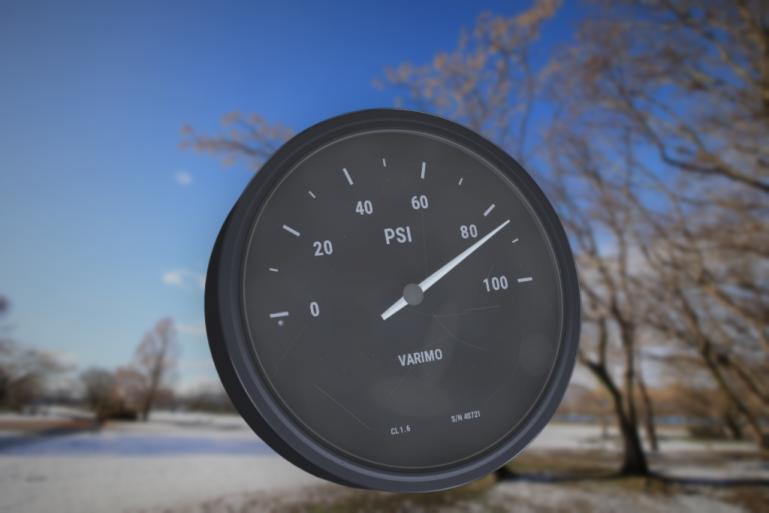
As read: 85; psi
